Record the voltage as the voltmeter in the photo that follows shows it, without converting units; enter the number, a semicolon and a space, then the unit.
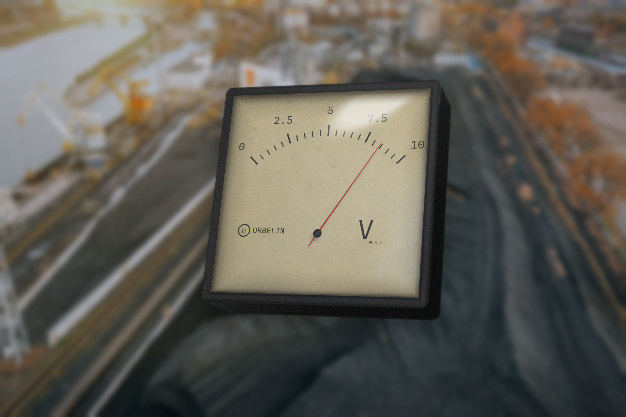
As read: 8.5; V
